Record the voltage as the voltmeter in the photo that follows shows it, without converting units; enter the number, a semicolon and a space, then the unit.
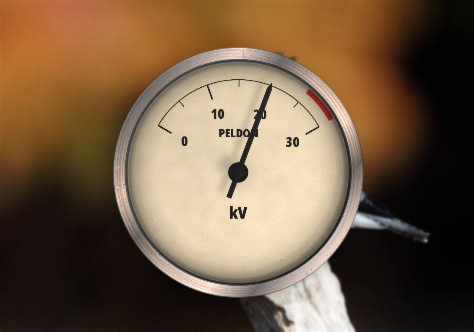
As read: 20; kV
